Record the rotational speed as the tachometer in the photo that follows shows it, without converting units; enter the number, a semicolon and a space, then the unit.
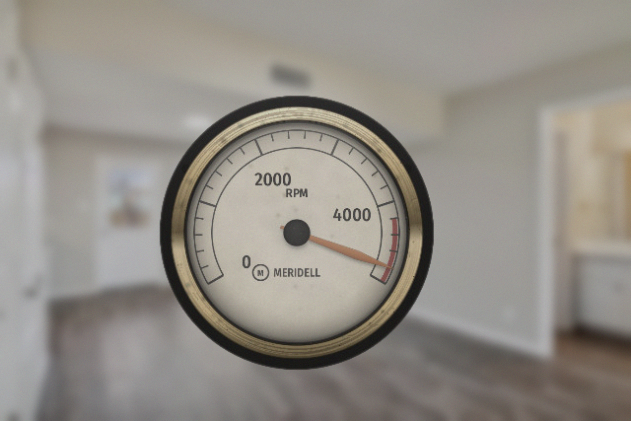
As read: 4800; rpm
